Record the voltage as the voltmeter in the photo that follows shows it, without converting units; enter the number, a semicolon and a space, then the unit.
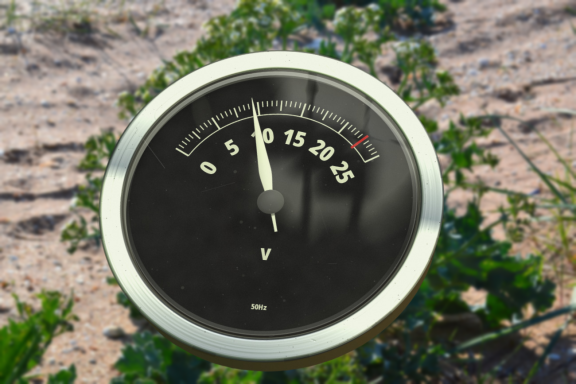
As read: 9.5; V
